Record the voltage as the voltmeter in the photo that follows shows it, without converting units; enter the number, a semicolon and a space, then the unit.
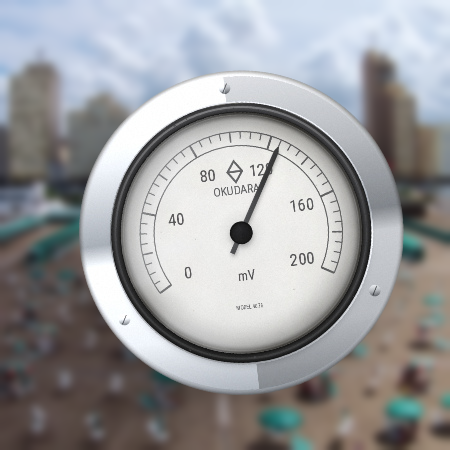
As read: 125; mV
